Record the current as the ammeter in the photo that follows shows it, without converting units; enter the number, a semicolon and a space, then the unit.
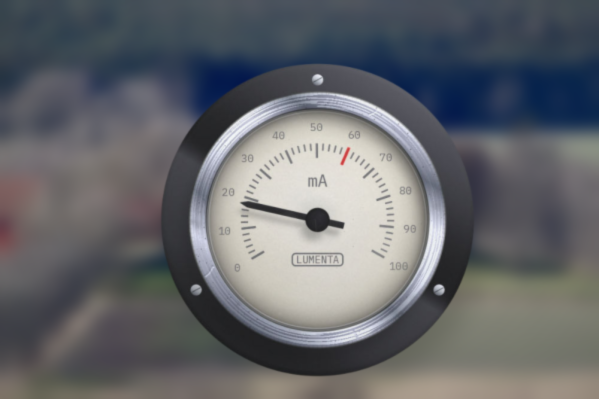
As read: 18; mA
